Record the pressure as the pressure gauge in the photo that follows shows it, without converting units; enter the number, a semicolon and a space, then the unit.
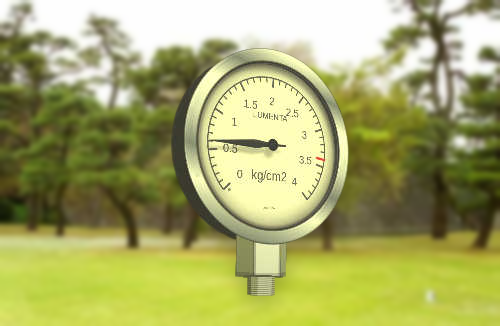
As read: 0.6; kg/cm²
